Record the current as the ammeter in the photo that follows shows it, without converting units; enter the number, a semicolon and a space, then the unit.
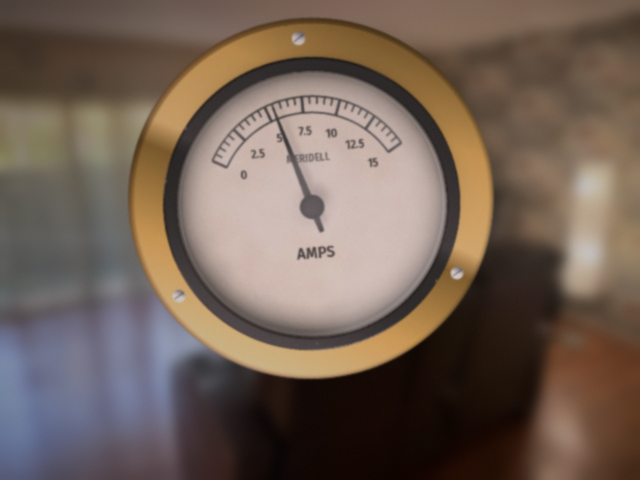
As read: 5.5; A
